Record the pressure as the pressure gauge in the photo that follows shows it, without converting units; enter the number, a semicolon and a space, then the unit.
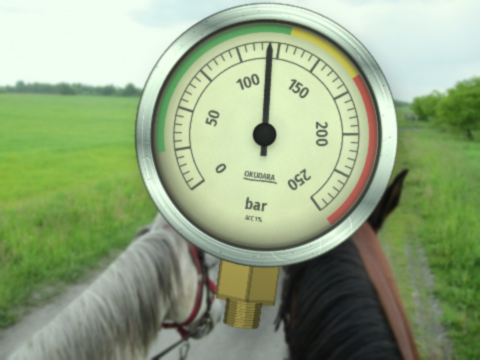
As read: 120; bar
